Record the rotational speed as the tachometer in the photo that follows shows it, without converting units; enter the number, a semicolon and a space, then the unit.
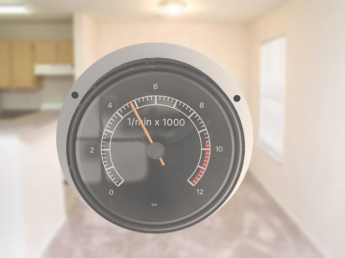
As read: 4800; rpm
